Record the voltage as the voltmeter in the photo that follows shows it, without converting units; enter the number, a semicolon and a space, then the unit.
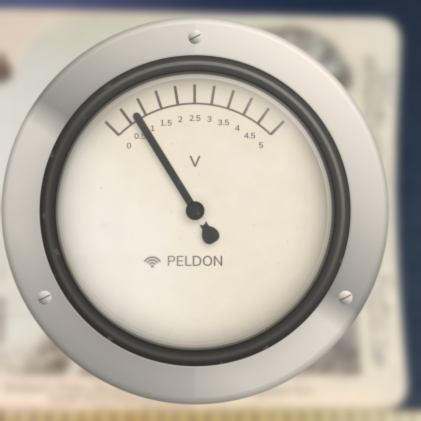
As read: 0.75; V
